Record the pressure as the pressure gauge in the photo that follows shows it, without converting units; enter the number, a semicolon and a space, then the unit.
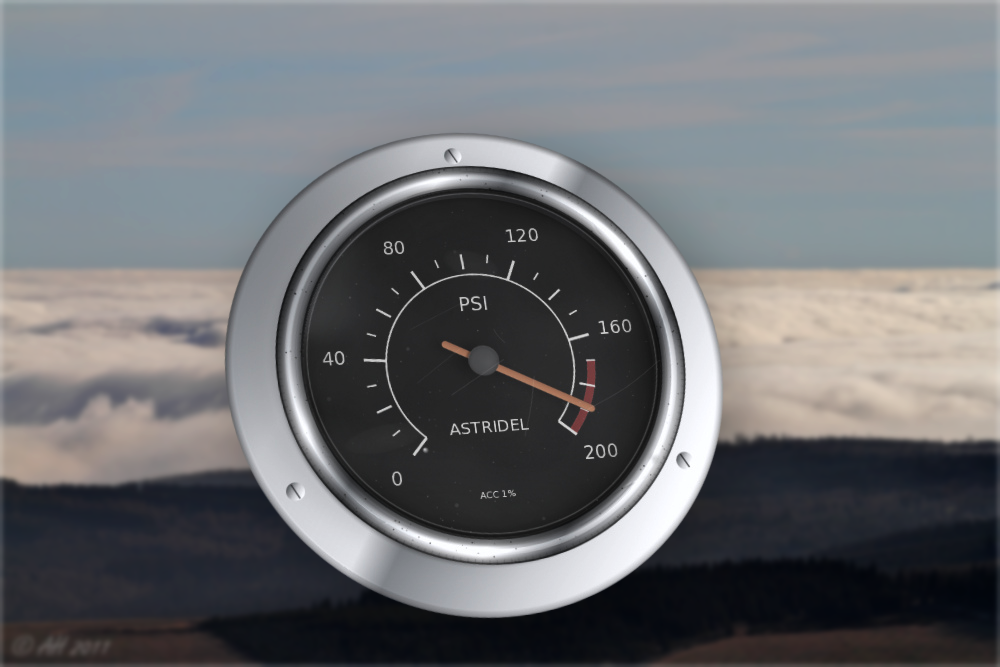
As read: 190; psi
